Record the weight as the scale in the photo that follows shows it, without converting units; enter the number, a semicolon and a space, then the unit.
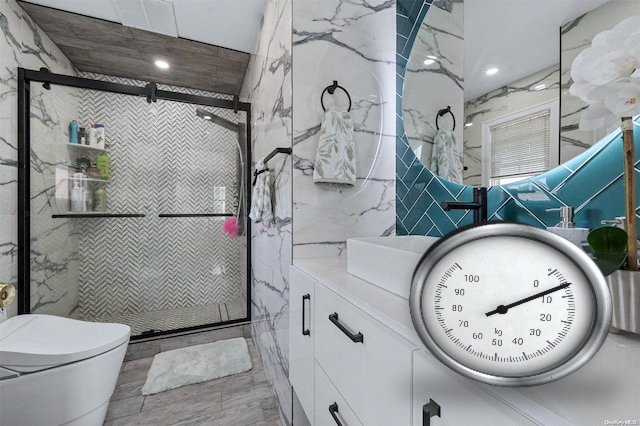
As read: 5; kg
